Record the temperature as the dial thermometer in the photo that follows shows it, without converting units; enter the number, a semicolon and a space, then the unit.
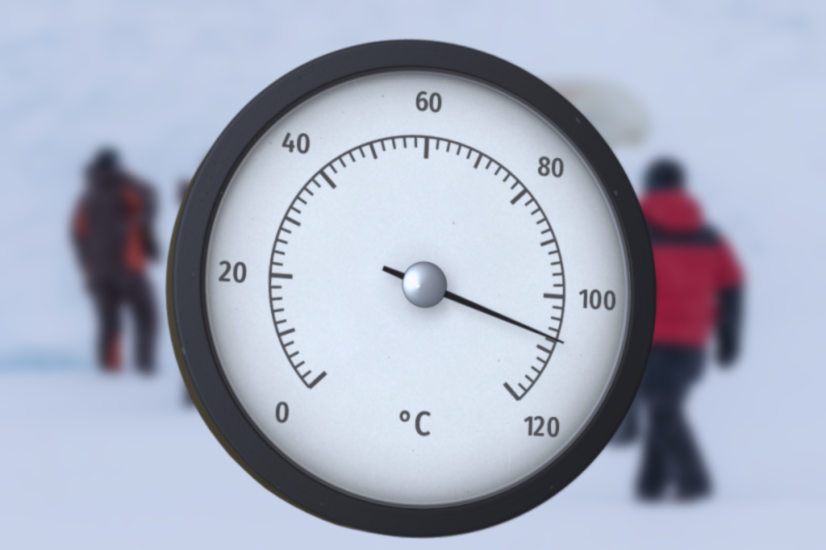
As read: 108; °C
